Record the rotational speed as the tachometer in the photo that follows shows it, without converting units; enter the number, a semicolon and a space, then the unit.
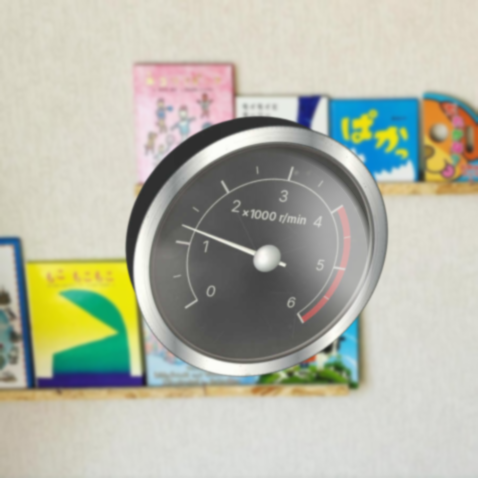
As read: 1250; rpm
